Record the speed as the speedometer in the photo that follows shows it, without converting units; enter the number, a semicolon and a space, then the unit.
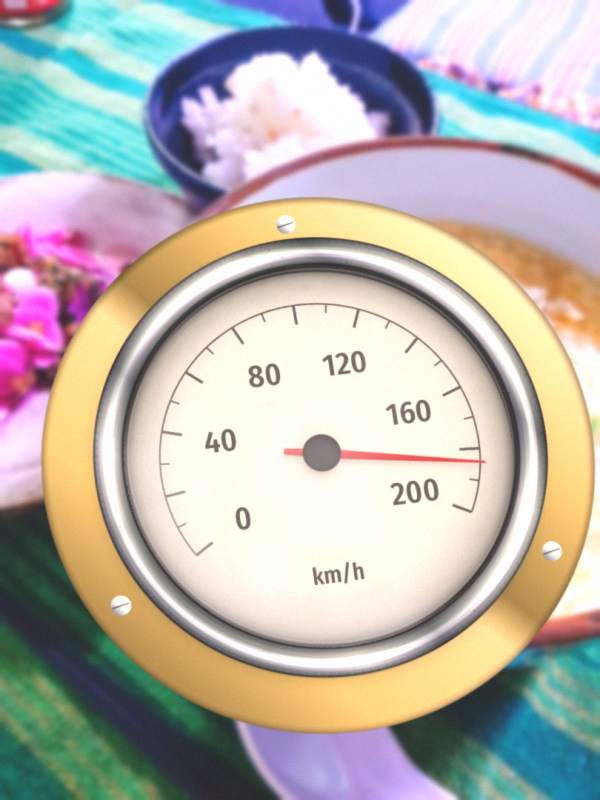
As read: 185; km/h
